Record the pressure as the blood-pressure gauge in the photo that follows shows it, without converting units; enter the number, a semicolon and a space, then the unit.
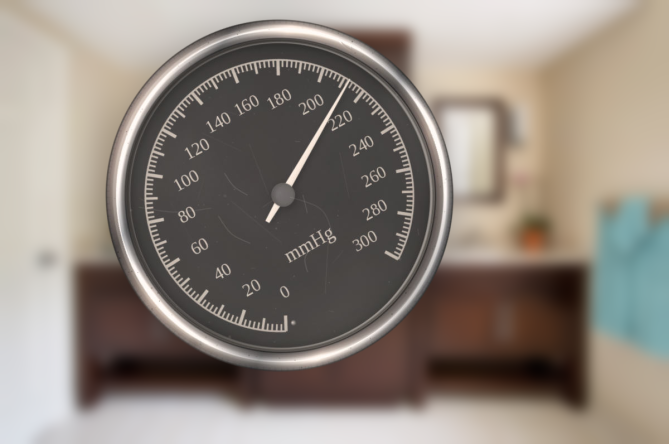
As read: 212; mmHg
